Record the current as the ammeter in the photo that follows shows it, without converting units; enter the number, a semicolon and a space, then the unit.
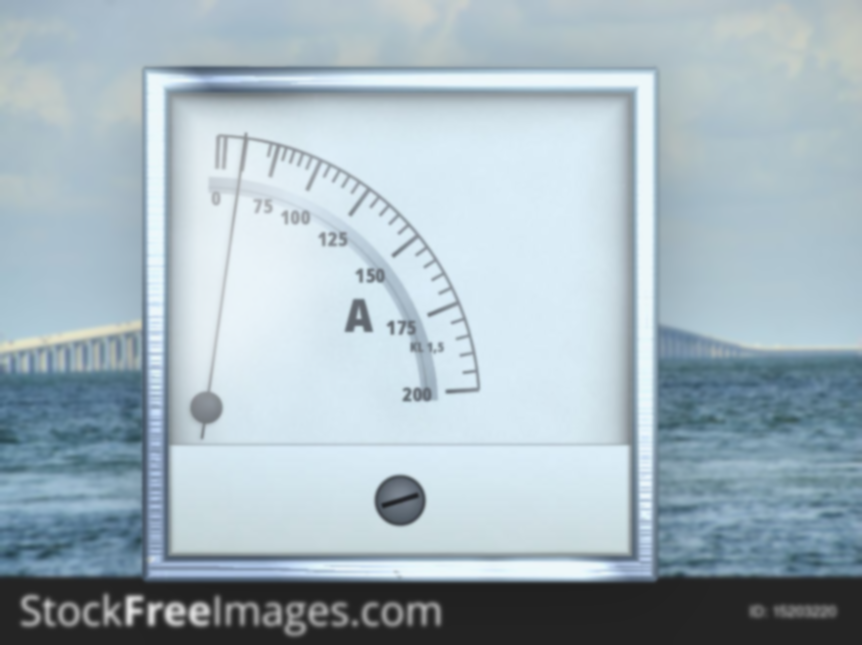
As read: 50; A
